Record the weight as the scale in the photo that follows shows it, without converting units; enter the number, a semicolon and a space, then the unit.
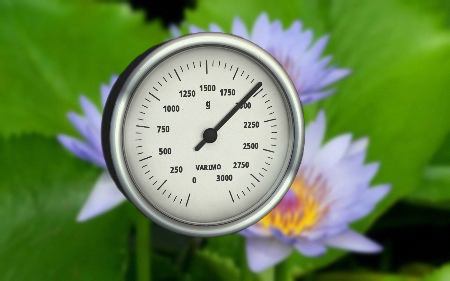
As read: 1950; g
